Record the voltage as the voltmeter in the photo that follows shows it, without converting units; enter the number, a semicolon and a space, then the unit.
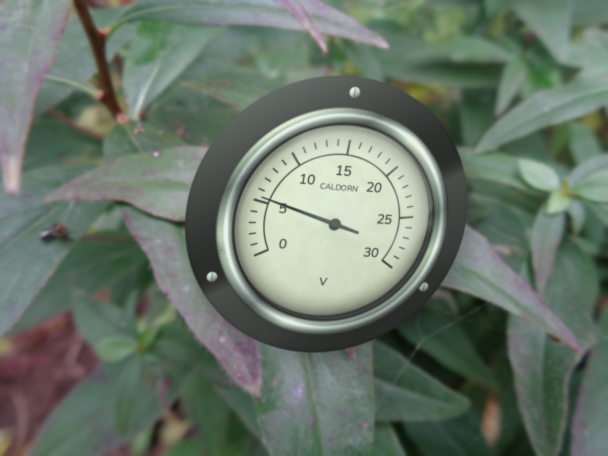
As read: 5.5; V
